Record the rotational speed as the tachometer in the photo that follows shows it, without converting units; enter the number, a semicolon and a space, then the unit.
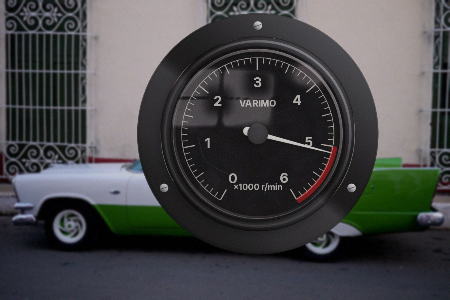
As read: 5100; rpm
